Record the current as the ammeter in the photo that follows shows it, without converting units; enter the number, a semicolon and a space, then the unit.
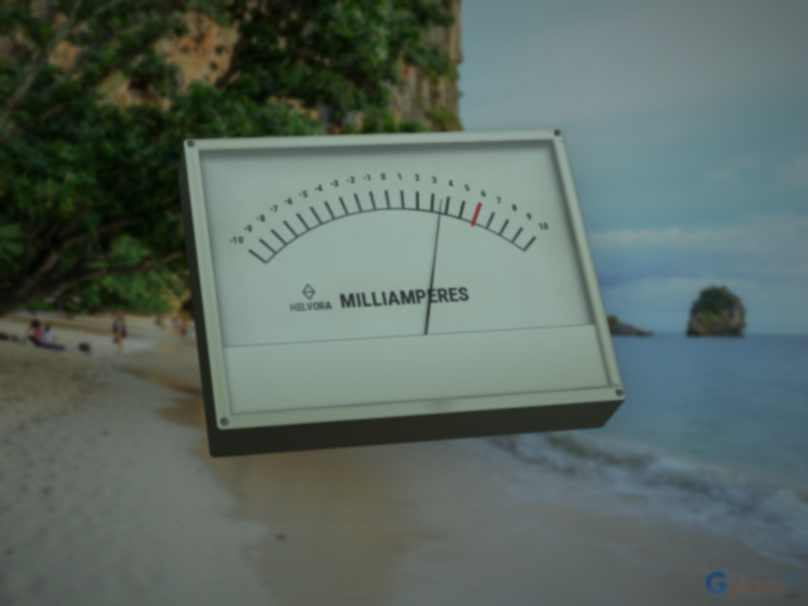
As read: 3.5; mA
